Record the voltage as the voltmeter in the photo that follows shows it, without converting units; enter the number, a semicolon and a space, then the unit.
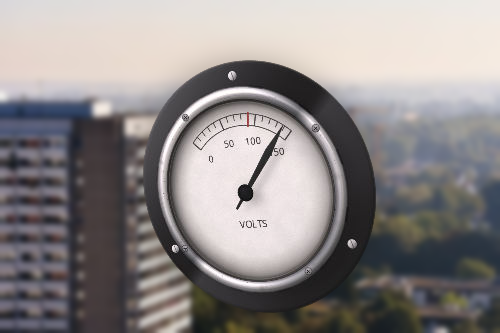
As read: 140; V
